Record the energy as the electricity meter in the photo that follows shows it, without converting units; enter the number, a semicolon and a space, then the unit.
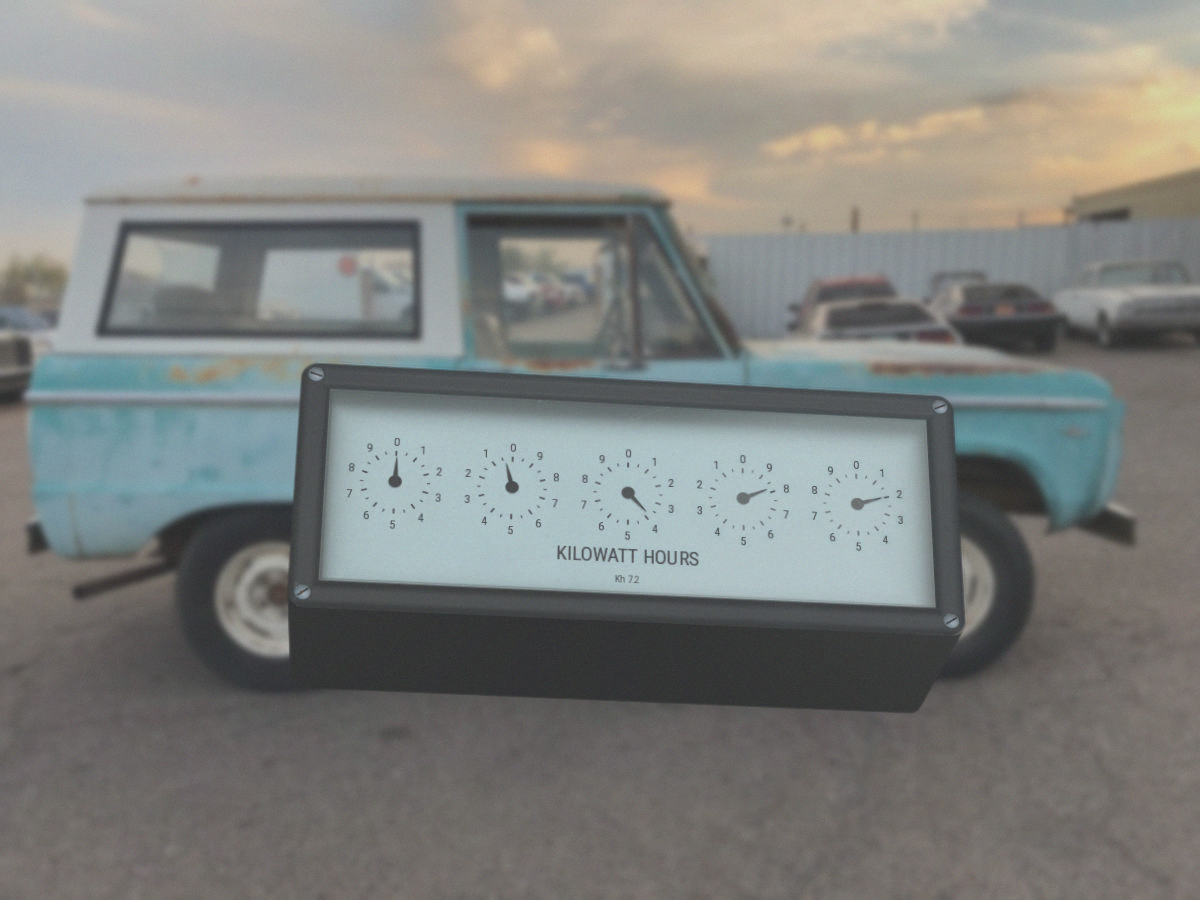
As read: 382; kWh
